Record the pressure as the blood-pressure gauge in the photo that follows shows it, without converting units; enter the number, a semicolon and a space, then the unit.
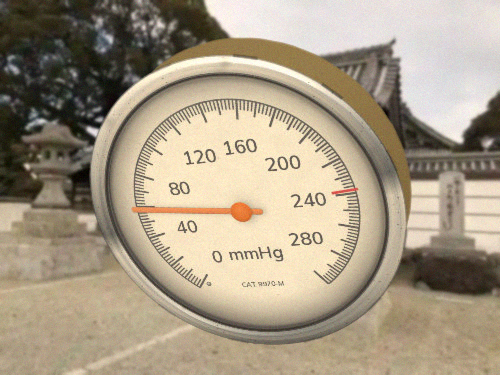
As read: 60; mmHg
